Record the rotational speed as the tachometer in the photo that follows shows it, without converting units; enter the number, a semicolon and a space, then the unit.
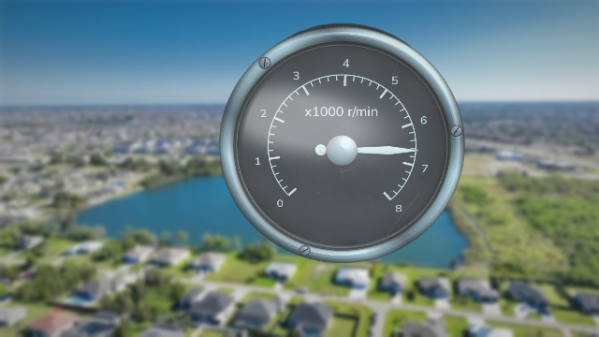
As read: 6600; rpm
